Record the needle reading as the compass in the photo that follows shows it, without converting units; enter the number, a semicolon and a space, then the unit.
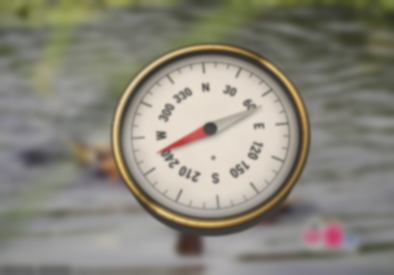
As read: 250; °
